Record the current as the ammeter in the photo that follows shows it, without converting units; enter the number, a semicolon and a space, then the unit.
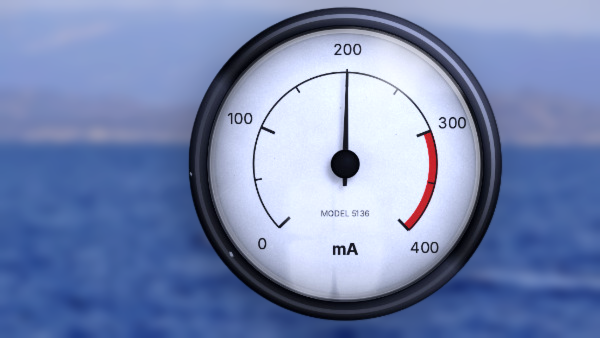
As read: 200; mA
